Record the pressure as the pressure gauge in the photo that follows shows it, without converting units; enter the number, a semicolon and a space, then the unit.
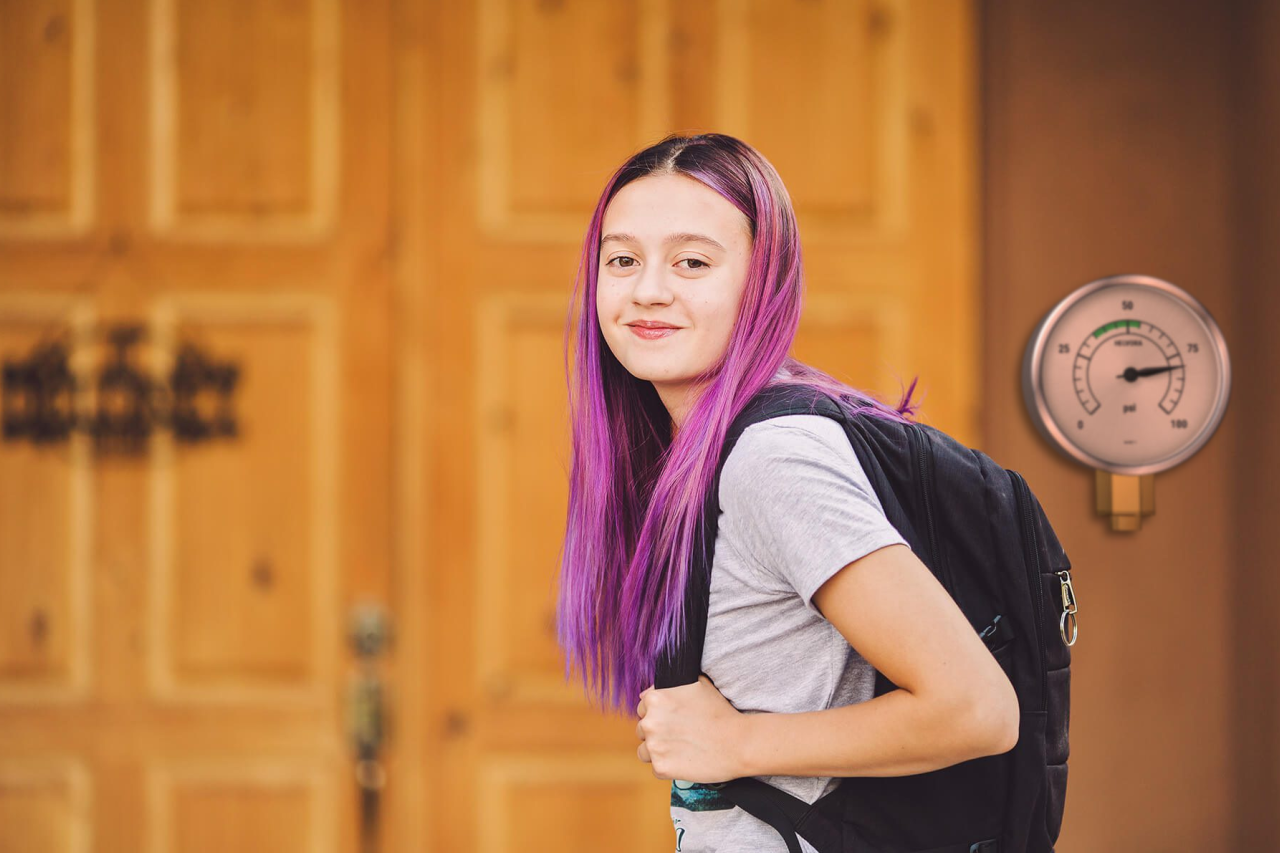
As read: 80; psi
